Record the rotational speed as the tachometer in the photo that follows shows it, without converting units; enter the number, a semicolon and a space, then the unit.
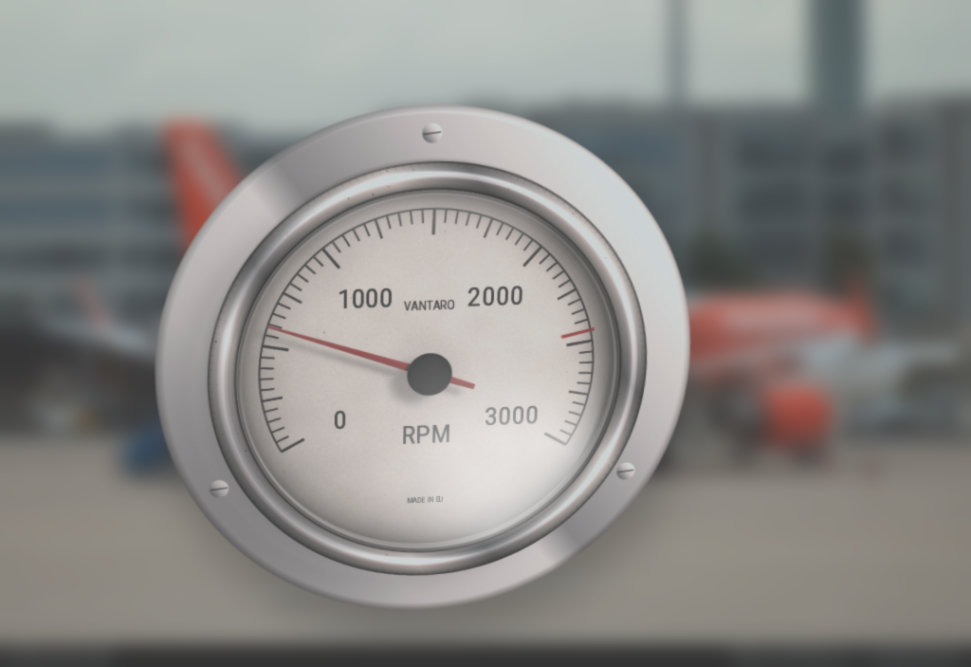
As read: 600; rpm
